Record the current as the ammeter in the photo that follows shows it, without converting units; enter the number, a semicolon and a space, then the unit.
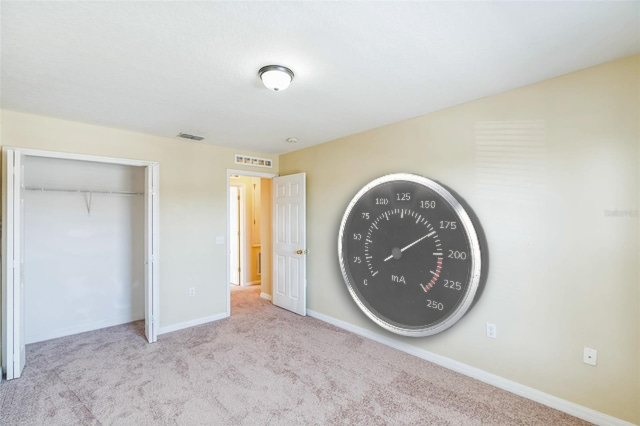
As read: 175; mA
